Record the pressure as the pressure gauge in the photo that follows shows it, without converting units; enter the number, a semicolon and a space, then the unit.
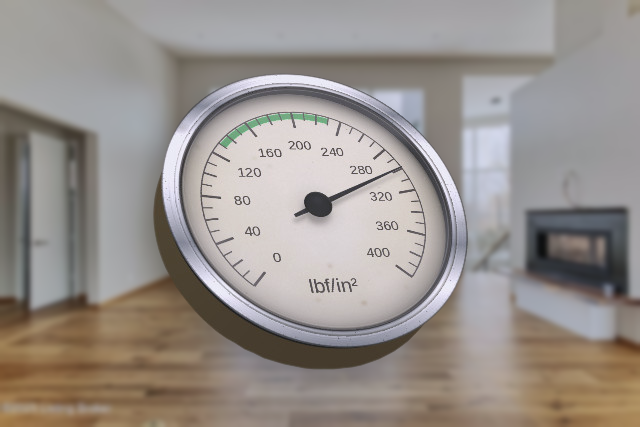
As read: 300; psi
